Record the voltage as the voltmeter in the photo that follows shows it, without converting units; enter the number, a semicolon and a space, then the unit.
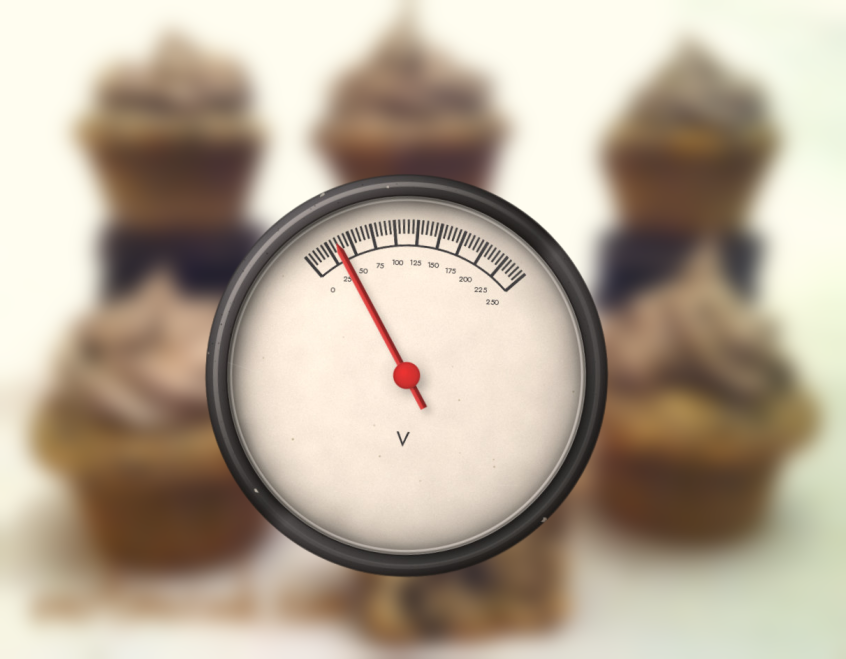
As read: 35; V
